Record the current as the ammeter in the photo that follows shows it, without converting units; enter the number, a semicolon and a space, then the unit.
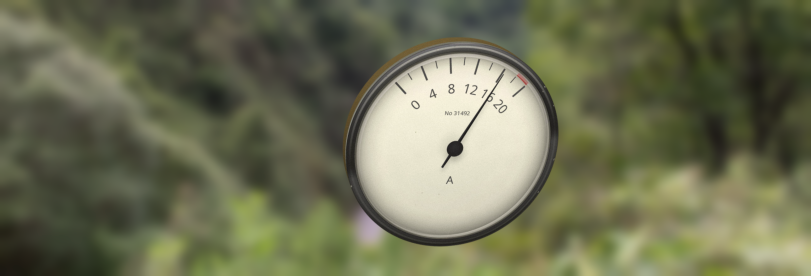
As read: 16; A
